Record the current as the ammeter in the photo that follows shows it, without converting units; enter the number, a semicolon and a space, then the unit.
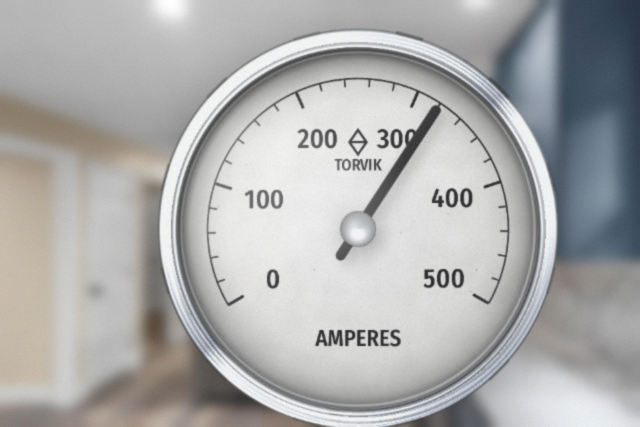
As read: 320; A
